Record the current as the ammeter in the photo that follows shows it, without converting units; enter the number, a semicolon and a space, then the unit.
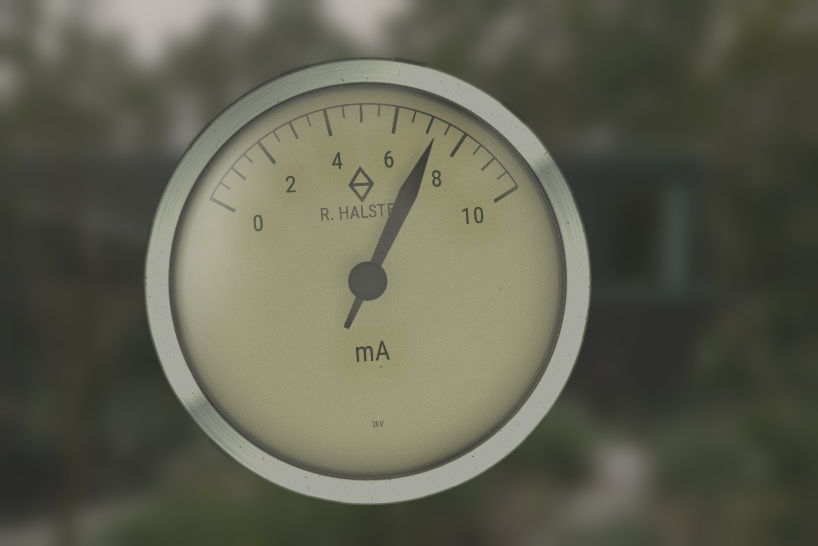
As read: 7.25; mA
